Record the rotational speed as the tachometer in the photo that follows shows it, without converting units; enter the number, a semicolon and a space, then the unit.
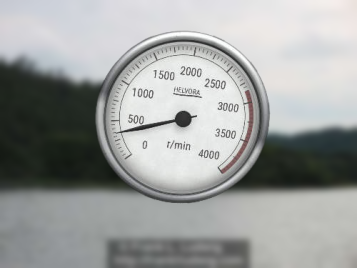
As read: 350; rpm
